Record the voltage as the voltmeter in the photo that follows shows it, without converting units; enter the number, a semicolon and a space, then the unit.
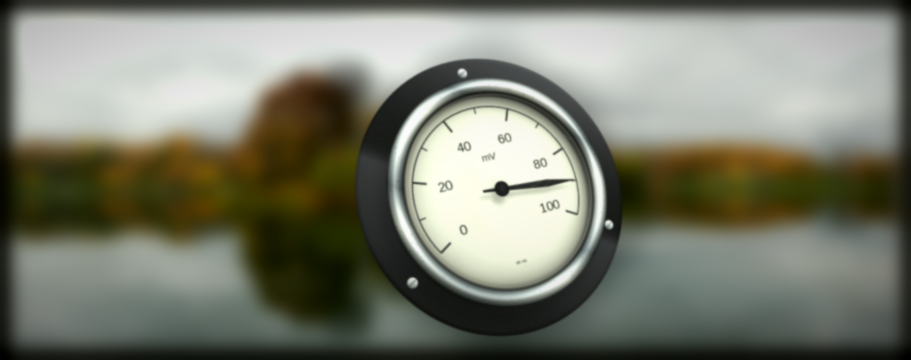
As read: 90; mV
